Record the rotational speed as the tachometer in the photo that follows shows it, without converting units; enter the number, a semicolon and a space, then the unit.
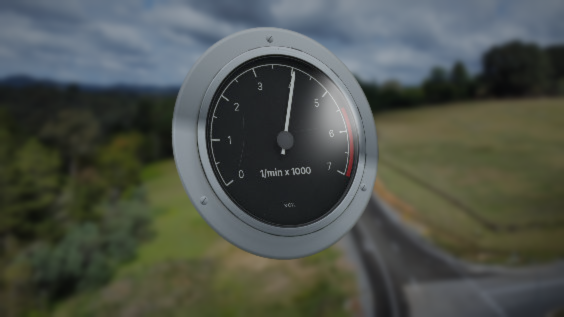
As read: 4000; rpm
